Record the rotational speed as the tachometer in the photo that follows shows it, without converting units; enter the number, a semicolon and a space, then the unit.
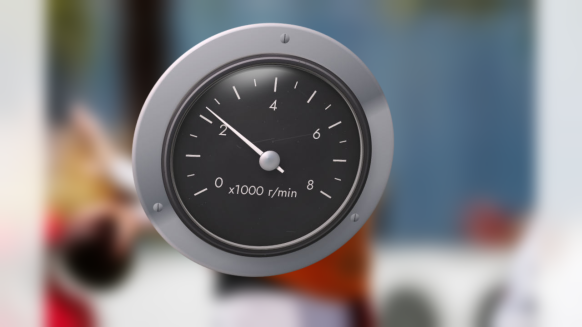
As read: 2250; rpm
